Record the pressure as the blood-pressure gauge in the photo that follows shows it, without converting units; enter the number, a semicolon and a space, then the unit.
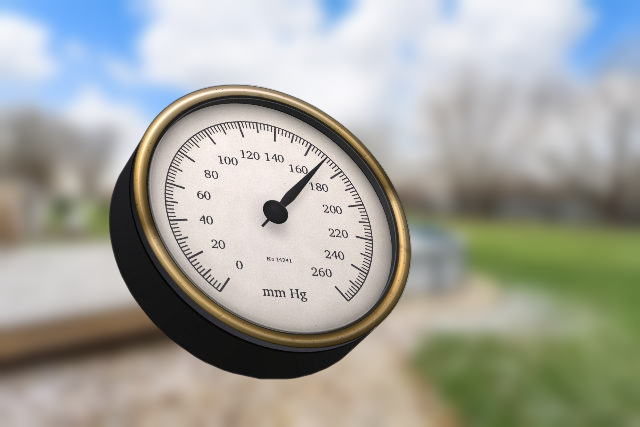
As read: 170; mmHg
